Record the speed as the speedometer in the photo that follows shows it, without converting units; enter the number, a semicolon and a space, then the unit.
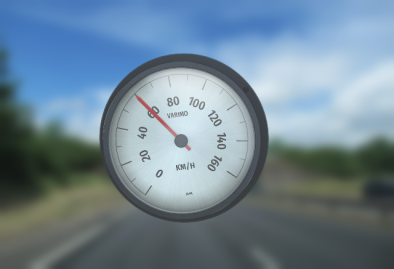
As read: 60; km/h
